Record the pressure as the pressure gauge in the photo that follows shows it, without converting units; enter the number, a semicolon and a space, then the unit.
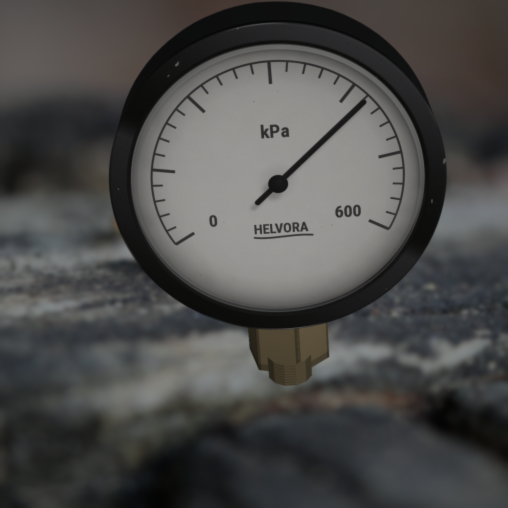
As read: 420; kPa
